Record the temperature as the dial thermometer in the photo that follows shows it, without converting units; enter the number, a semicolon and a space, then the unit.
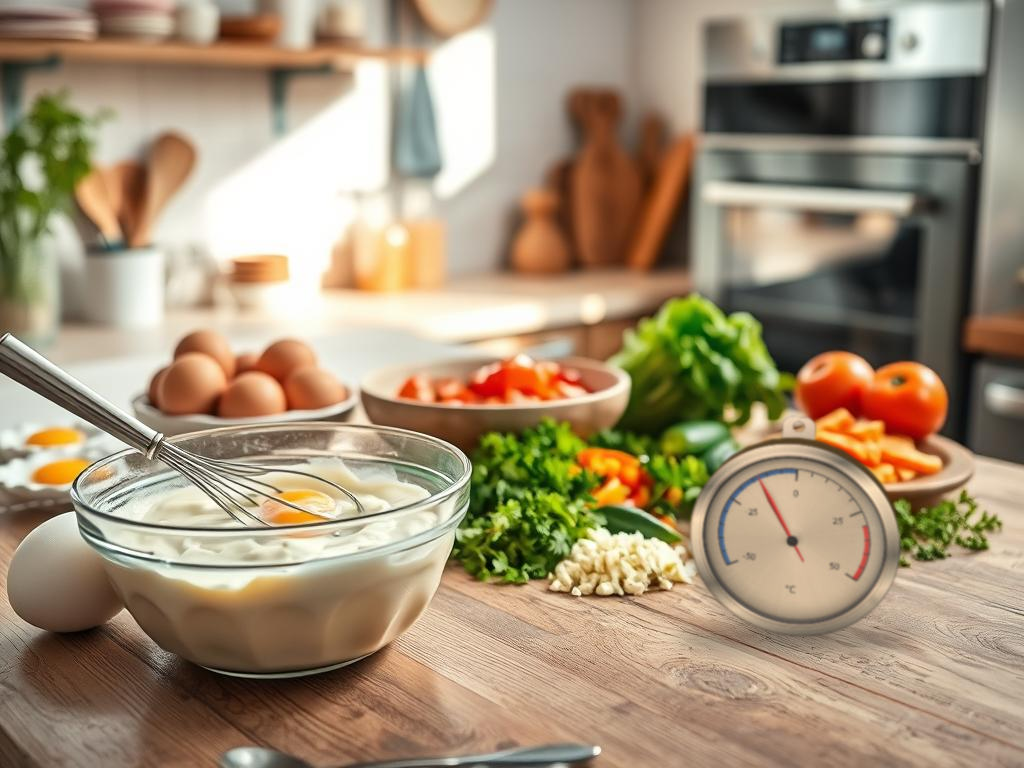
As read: -12.5; °C
